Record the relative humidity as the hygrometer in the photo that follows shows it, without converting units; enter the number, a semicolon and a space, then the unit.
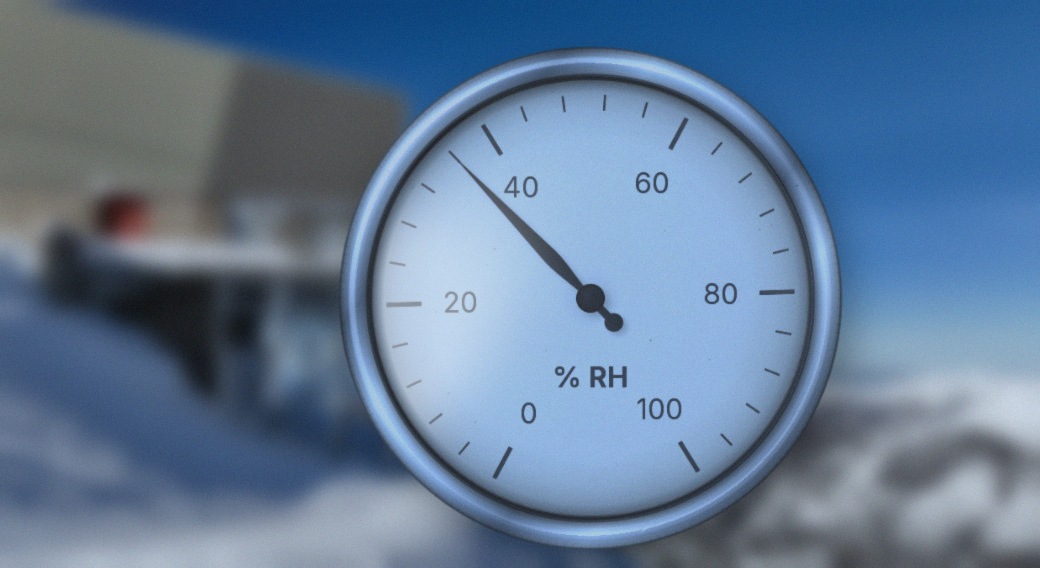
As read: 36; %
